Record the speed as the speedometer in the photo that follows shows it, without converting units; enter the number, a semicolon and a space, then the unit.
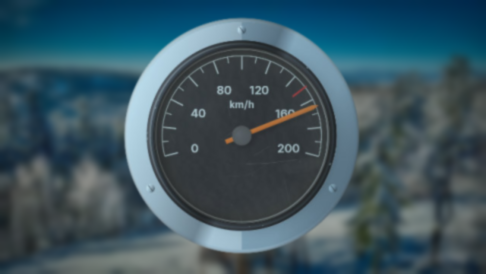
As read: 165; km/h
